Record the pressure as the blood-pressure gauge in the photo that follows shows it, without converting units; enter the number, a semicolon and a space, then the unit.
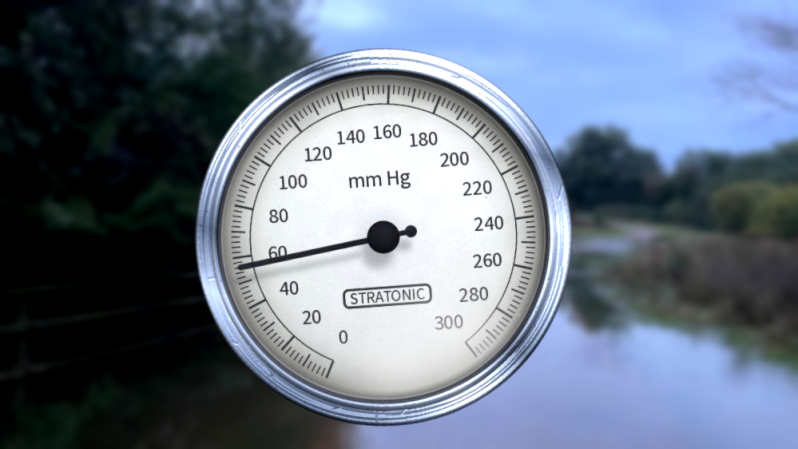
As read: 56; mmHg
